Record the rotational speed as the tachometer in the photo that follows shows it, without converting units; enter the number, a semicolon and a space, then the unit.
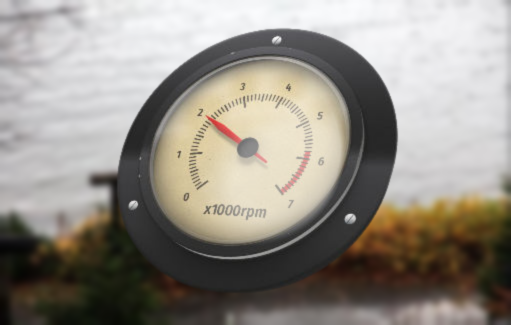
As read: 2000; rpm
